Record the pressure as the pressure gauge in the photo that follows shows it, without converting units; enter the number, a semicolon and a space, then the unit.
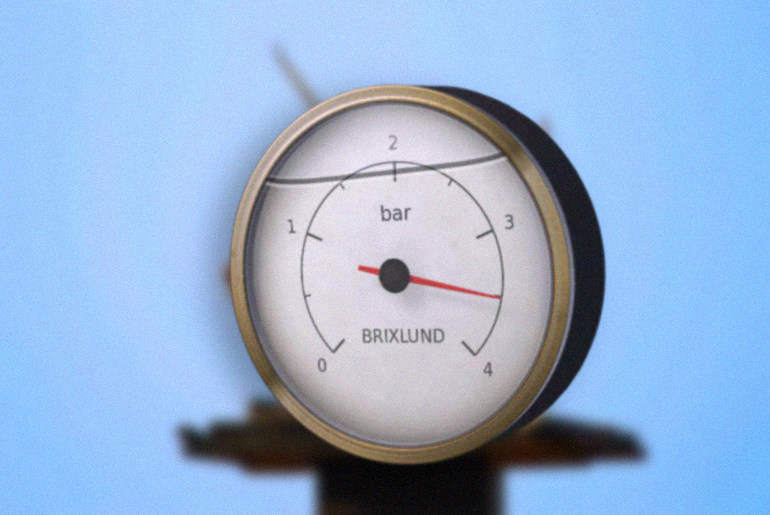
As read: 3.5; bar
